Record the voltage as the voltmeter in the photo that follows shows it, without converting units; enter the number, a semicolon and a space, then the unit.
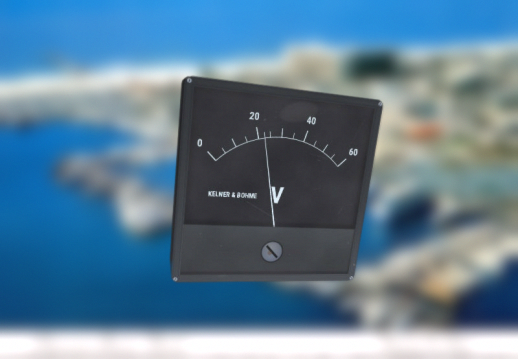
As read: 22.5; V
